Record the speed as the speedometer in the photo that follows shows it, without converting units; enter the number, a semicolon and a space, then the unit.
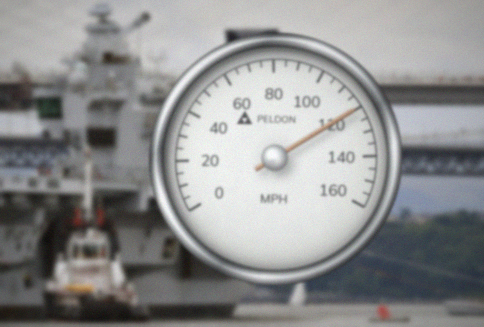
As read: 120; mph
